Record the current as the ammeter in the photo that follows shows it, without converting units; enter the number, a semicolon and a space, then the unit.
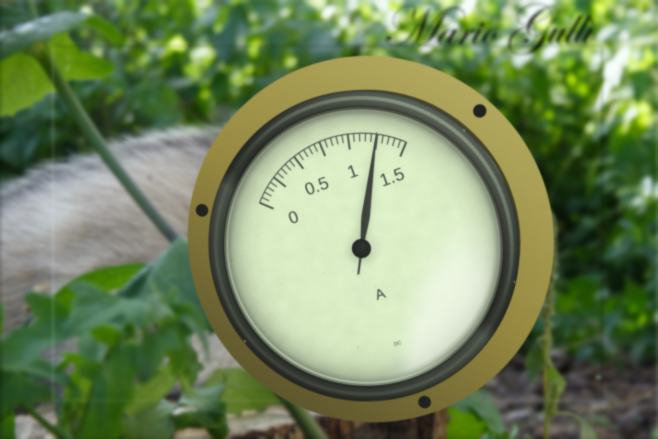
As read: 1.25; A
